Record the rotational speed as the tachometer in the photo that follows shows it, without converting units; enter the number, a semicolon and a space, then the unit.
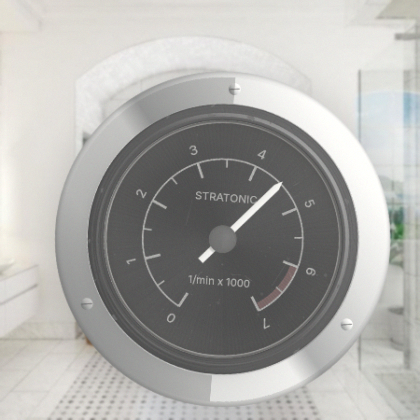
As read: 4500; rpm
